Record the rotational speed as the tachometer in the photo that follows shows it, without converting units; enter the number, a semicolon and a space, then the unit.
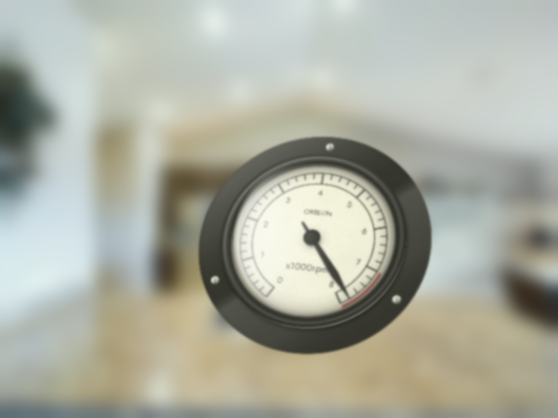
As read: 7800; rpm
